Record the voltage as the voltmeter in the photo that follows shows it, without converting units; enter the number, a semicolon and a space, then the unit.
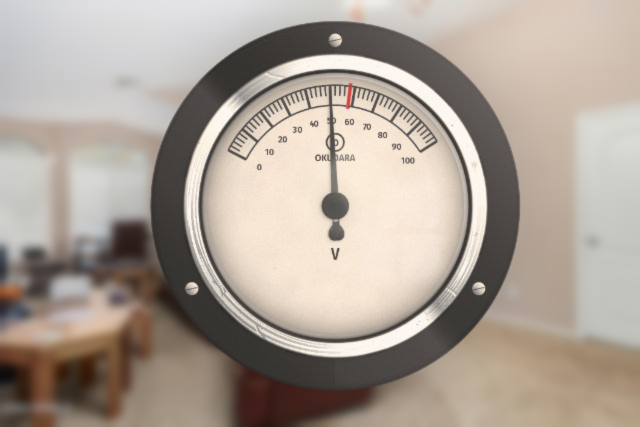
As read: 50; V
